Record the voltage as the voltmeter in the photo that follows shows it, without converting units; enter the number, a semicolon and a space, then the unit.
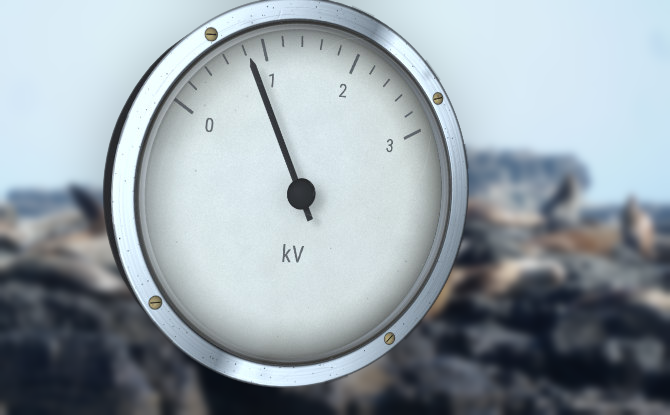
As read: 0.8; kV
